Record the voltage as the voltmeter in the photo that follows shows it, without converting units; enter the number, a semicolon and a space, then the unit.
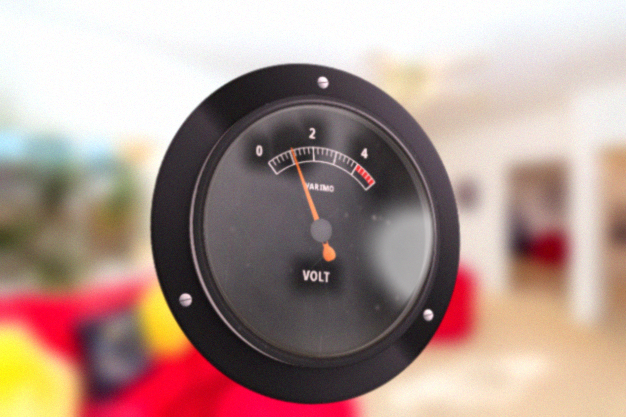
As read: 1; V
